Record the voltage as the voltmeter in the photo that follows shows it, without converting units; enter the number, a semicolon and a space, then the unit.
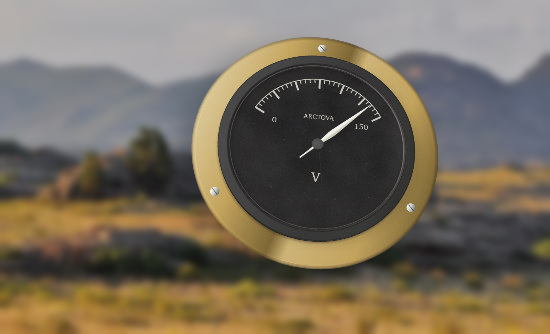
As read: 135; V
